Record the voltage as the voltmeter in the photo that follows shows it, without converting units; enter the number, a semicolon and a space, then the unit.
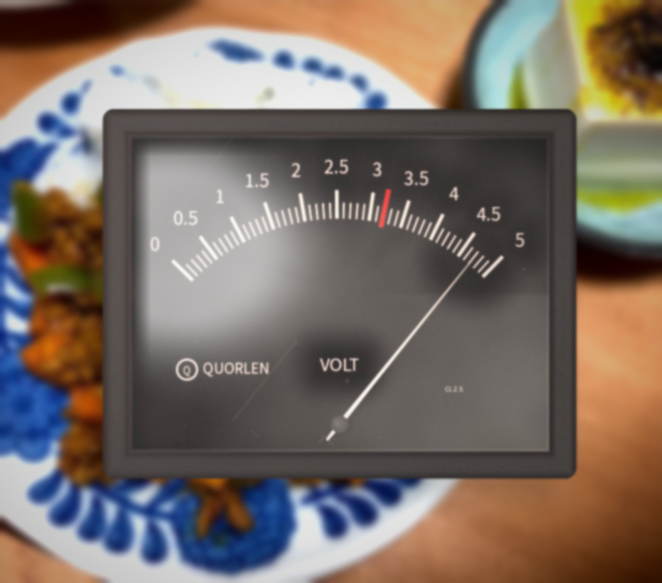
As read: 4.7; V
